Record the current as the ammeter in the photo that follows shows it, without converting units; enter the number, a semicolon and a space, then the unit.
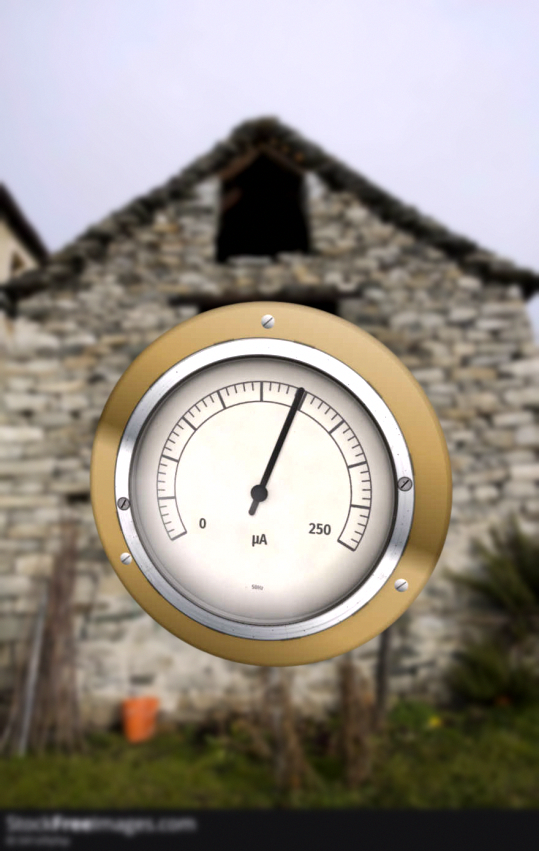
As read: 147.5; µA
